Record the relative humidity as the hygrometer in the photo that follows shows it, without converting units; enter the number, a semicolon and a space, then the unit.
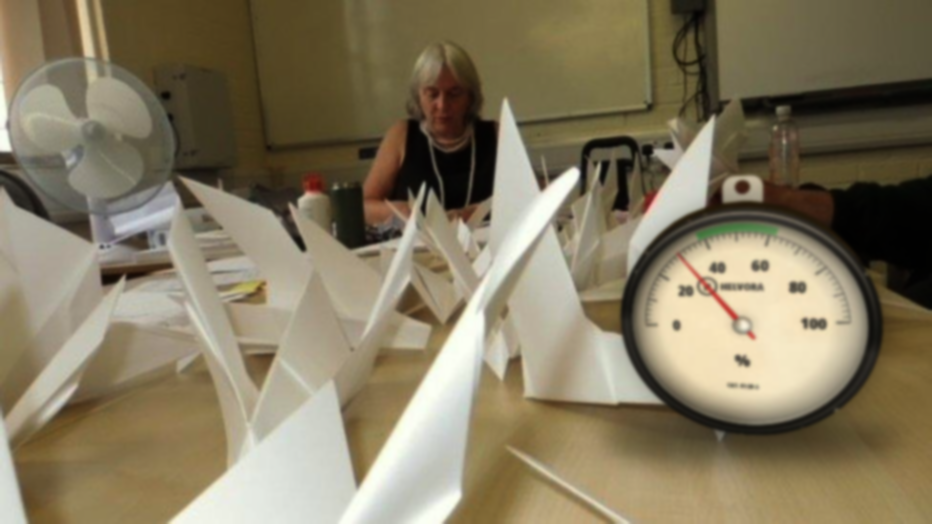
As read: 30; %
